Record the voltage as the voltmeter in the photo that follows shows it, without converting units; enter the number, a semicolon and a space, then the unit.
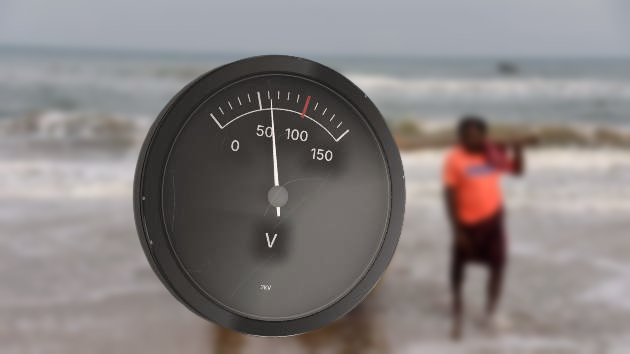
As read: 60; V
